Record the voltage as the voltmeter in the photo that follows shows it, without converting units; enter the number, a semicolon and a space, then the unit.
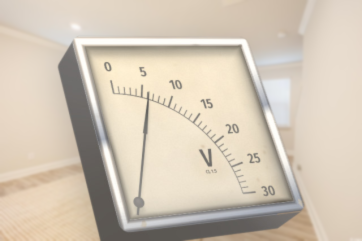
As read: 6; V
